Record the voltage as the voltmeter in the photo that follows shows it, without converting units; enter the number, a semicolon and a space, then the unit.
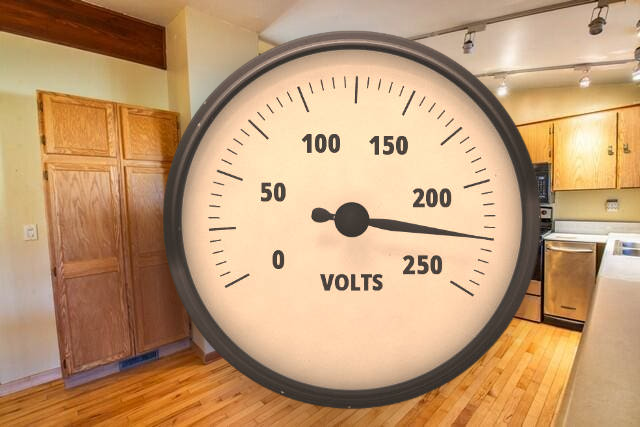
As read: 225; V
